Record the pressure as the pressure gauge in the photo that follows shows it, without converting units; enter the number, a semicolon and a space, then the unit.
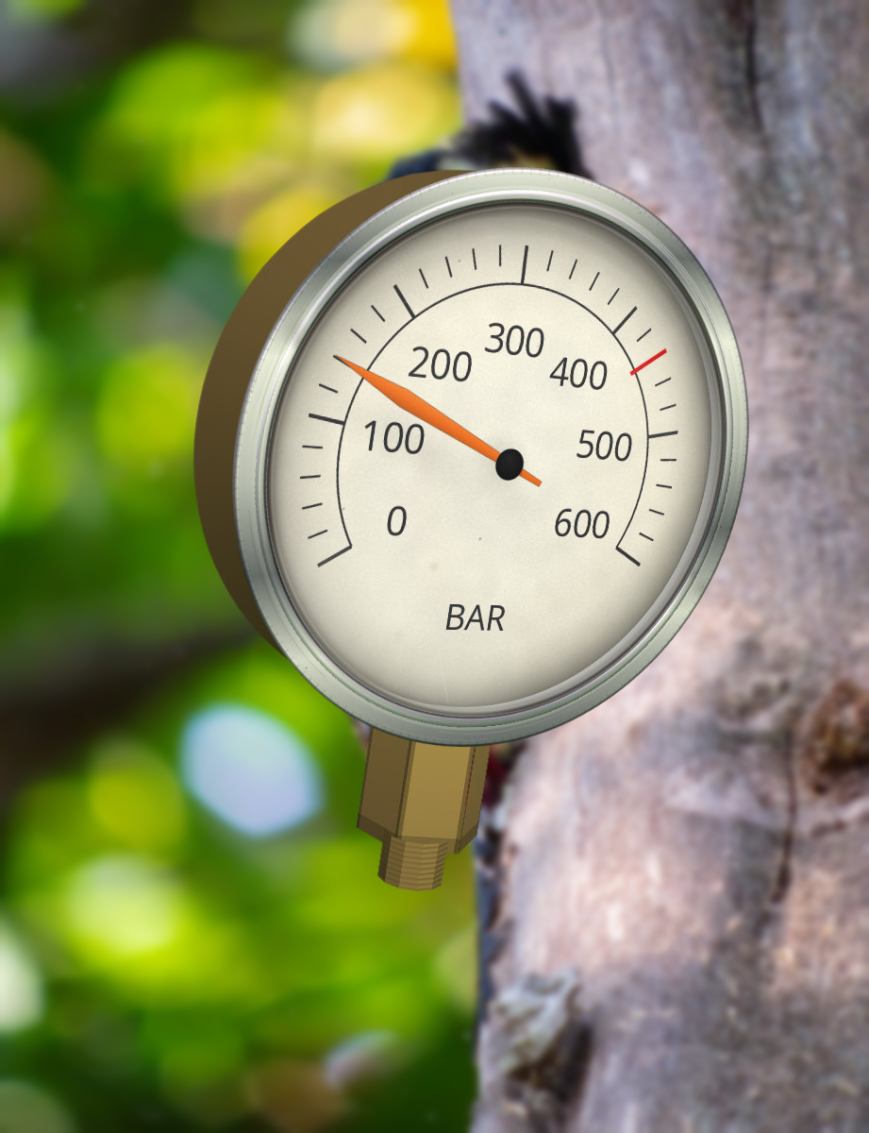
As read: 140; bar
